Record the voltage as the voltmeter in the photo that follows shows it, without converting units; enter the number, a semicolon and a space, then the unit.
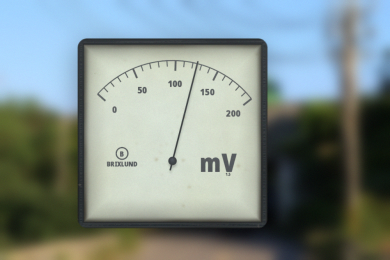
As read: 125; mV
